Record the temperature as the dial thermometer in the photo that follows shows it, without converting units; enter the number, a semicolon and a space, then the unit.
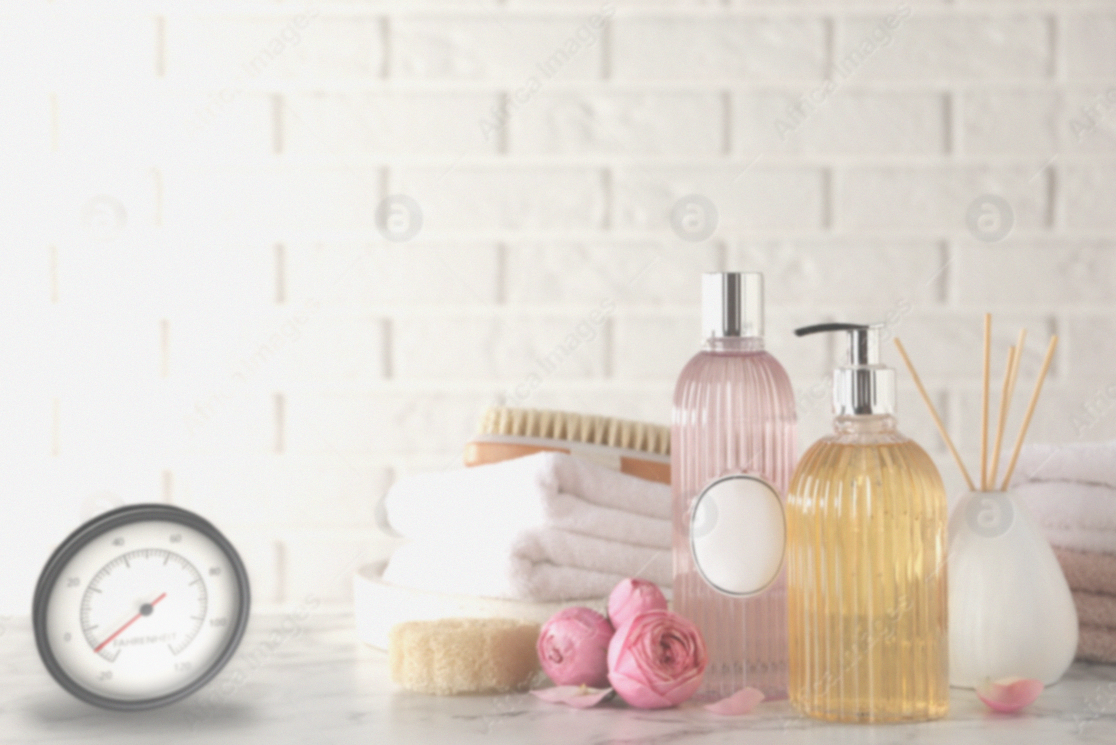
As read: -10; °F
